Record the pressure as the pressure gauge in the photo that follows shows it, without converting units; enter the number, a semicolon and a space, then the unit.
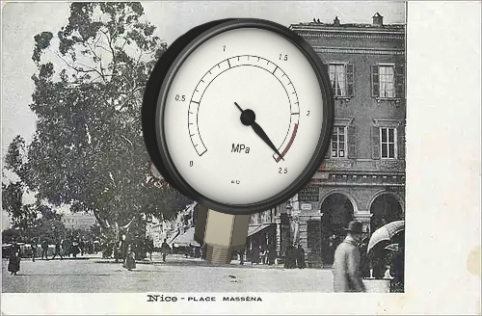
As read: 2.45; MPa
